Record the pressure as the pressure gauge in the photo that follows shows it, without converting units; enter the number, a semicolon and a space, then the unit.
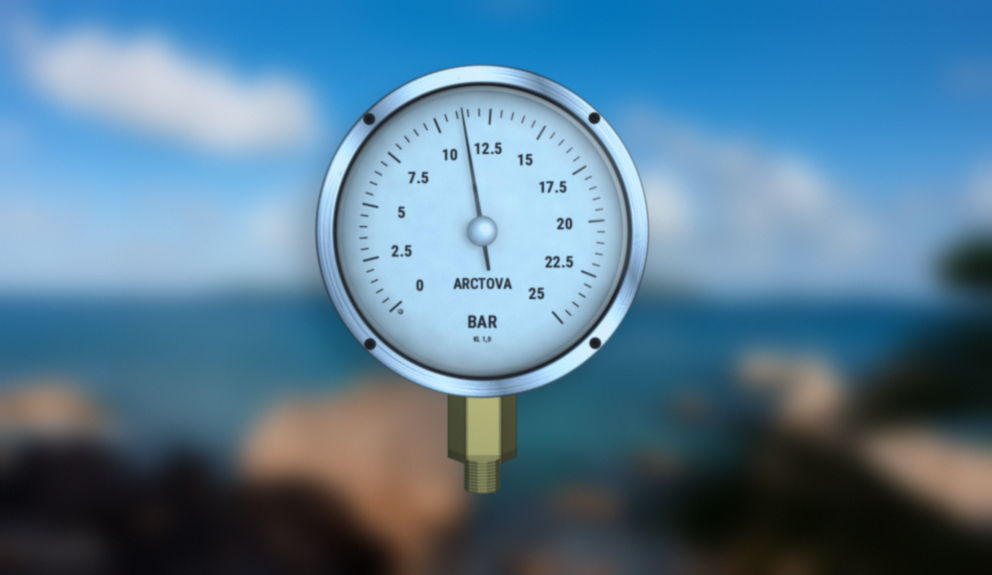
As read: 11.25; bar
